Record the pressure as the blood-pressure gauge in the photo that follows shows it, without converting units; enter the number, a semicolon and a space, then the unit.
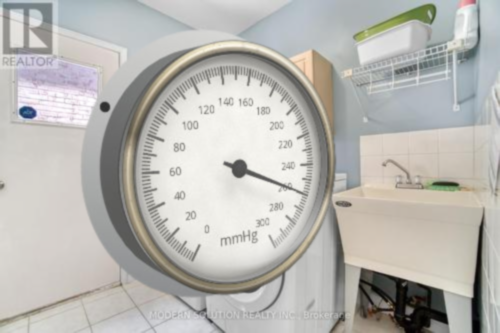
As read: 260; mmHg
